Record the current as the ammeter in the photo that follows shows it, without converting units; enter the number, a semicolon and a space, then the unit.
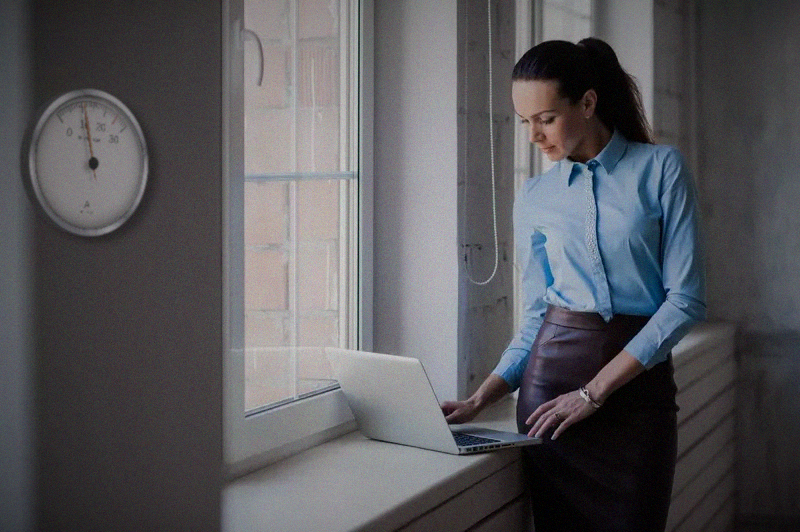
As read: 10; A
